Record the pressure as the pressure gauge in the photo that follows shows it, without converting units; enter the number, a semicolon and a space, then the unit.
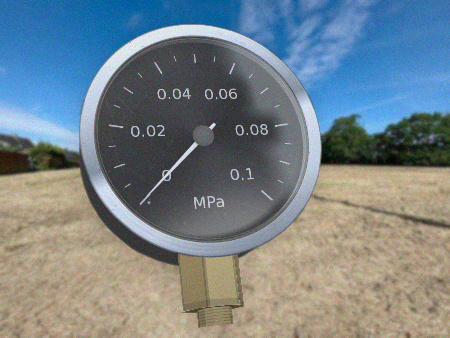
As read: 0; MPa
